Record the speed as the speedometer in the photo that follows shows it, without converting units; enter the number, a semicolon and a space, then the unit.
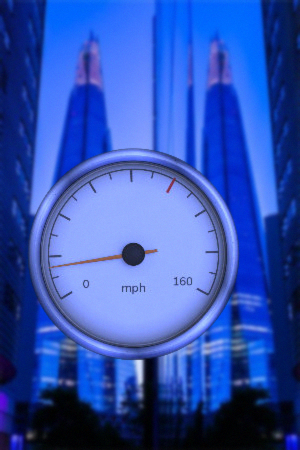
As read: 15; mph
